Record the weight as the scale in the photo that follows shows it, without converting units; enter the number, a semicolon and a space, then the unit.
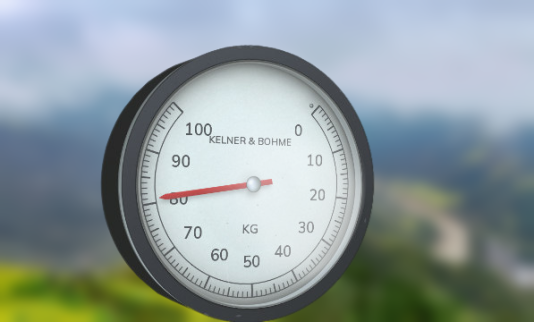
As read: 81; kg
